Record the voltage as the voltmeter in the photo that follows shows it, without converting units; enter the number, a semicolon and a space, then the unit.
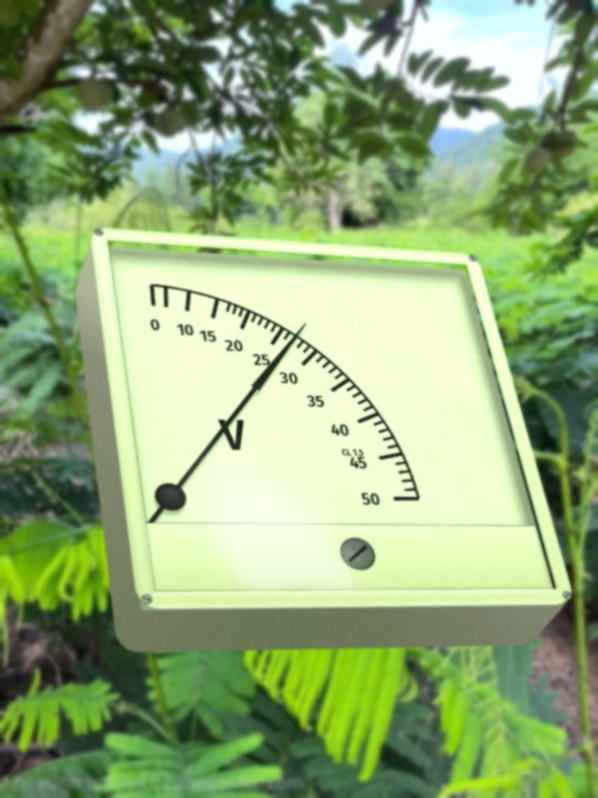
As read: 27; V
